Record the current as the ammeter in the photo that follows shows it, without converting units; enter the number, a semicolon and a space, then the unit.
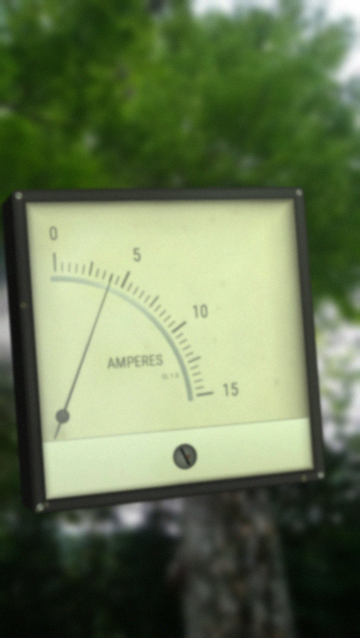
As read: 4; A
